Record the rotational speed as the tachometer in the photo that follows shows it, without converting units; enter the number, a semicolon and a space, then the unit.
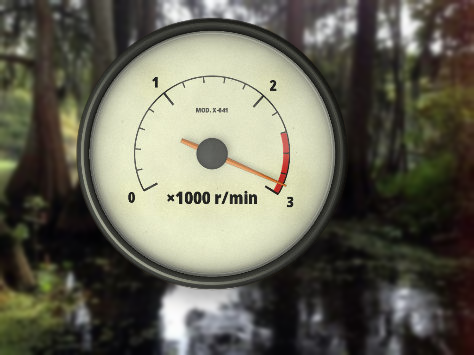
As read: 2900; rpm
